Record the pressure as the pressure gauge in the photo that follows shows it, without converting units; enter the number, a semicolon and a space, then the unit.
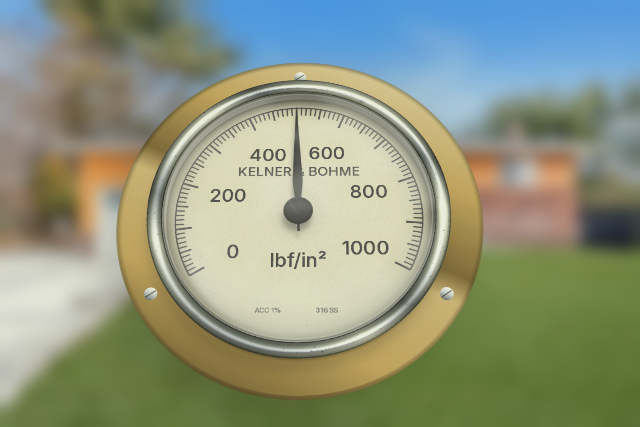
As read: 500; psi
